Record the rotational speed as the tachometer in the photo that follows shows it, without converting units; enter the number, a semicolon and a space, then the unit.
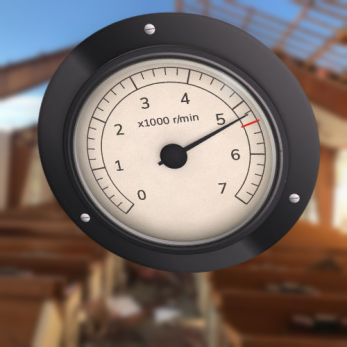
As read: 5200; rpm
